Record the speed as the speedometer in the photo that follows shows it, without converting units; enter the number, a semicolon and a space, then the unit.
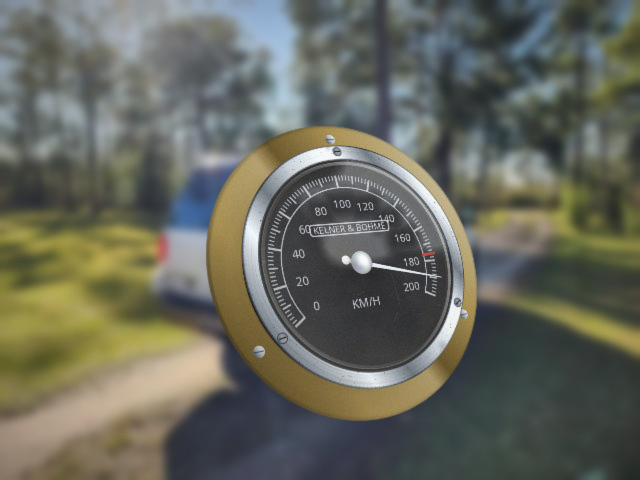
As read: 190; km/h
